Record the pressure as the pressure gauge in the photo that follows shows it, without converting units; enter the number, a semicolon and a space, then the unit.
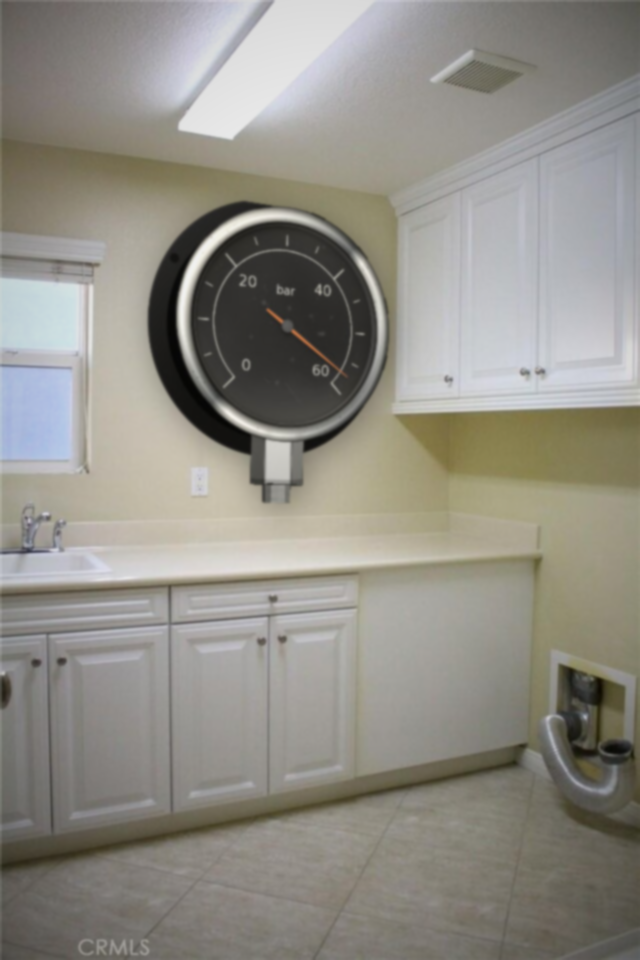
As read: 57.5; bar
